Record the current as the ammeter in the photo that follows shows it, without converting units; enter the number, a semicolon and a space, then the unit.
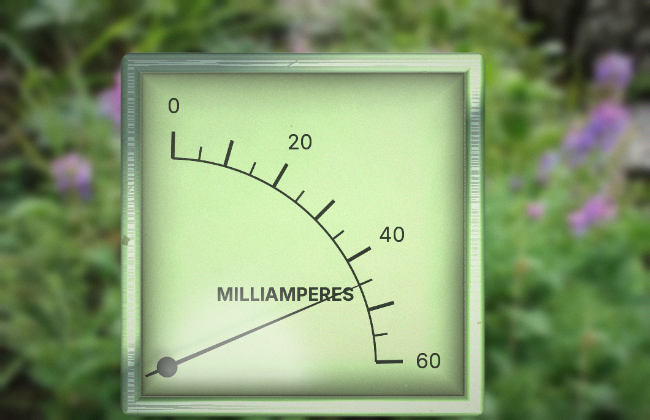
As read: 45; mA
